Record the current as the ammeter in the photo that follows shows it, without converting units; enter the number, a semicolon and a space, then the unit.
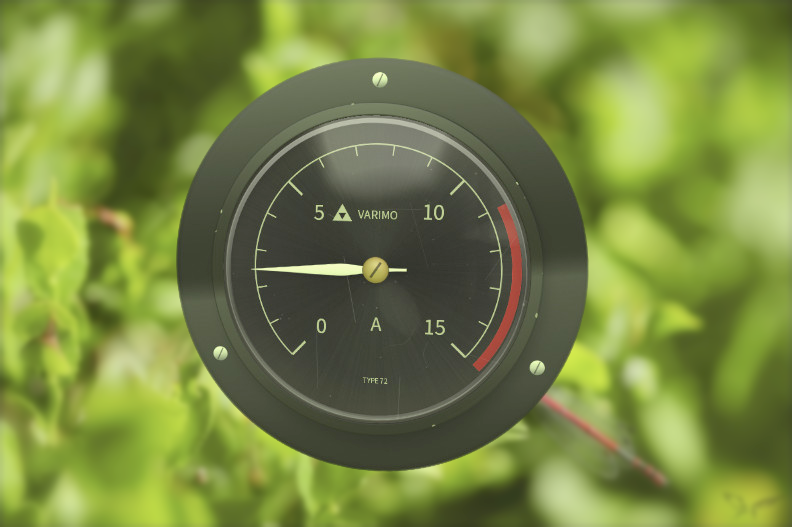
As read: 2.5; A
